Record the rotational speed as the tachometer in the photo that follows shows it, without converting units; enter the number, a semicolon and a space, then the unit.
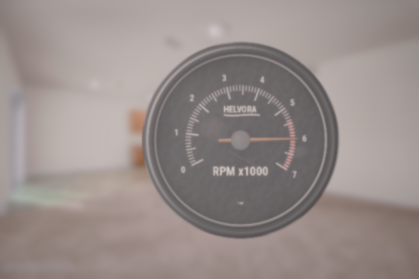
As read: 6000; rpm
